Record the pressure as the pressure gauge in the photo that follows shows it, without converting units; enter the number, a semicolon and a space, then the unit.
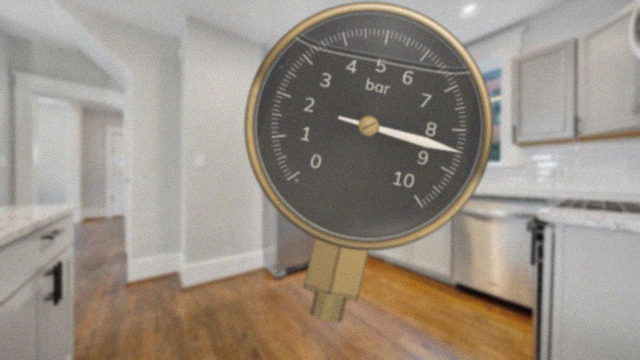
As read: 8.5; bar
